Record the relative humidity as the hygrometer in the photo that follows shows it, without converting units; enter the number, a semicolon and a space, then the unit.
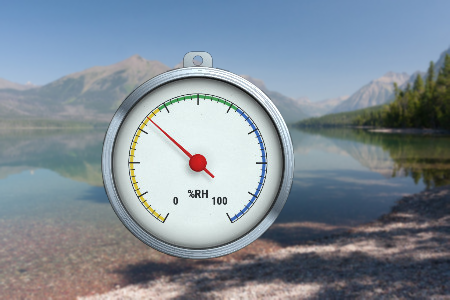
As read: 34; %
